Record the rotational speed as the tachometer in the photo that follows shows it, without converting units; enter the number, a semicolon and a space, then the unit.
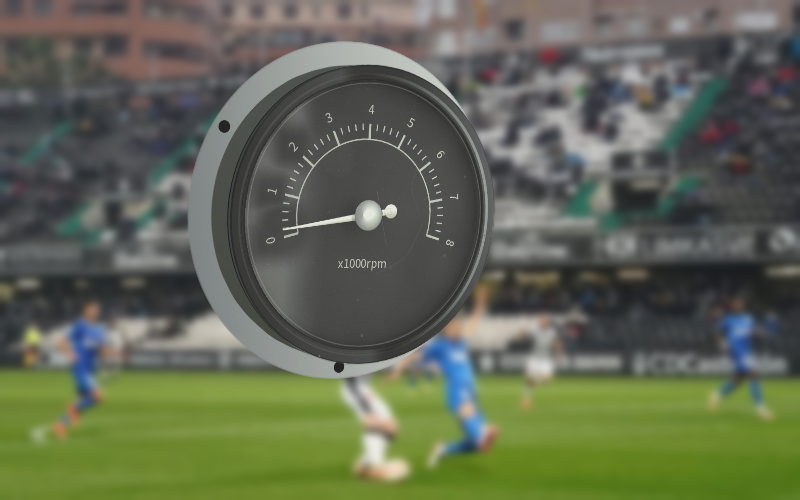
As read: 200; rpm
